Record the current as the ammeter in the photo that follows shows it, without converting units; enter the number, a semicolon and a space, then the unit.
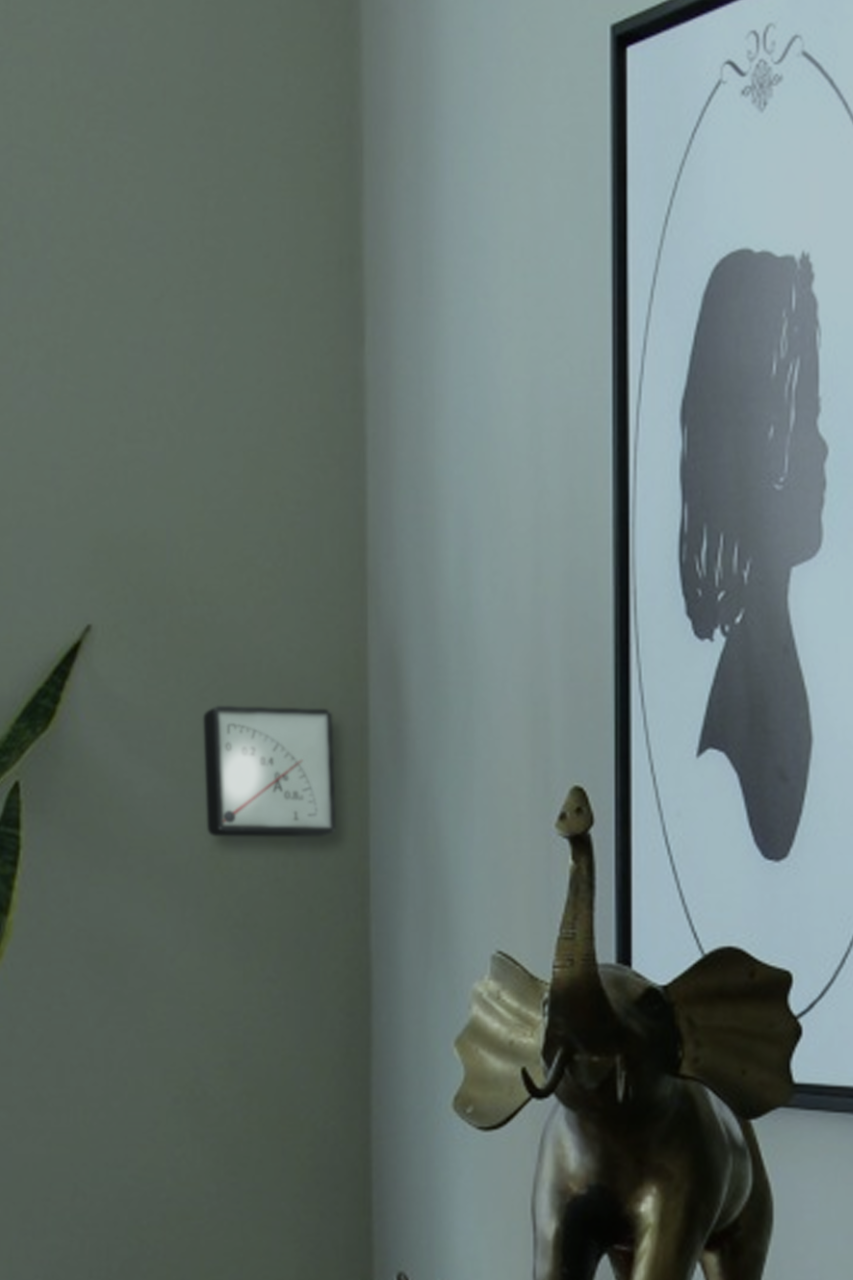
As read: 0.6; A
